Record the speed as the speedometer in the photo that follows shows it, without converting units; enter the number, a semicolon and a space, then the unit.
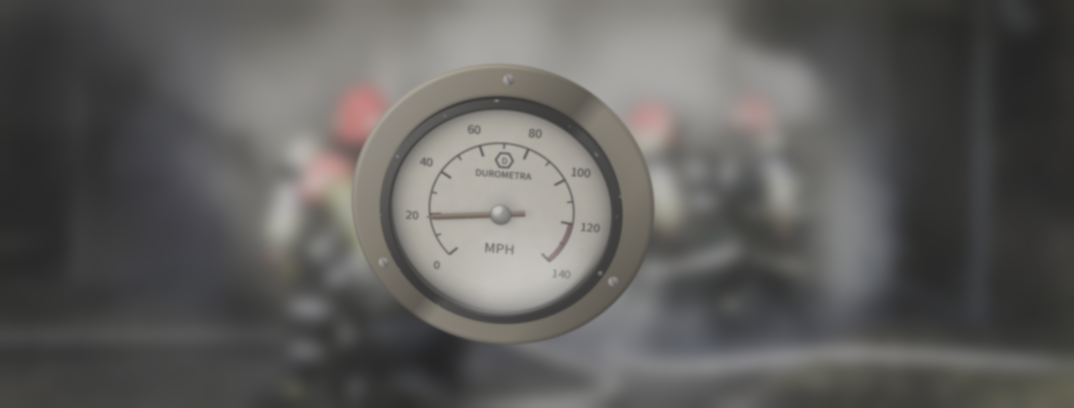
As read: 20; mph
